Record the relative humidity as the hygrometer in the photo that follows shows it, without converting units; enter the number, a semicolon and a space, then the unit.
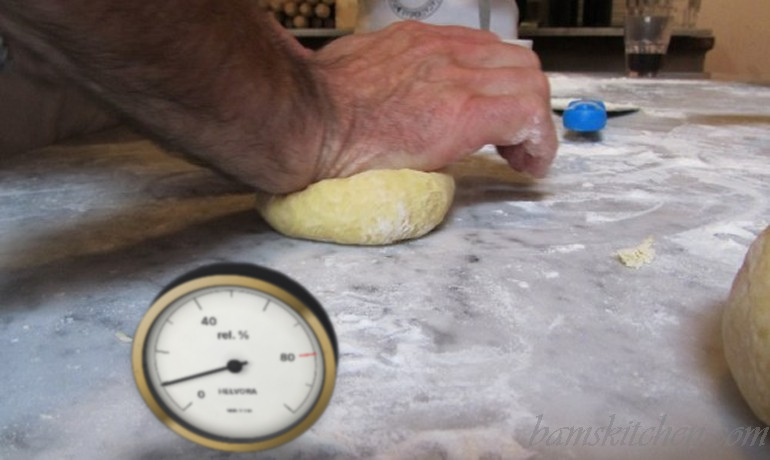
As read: 10; %
